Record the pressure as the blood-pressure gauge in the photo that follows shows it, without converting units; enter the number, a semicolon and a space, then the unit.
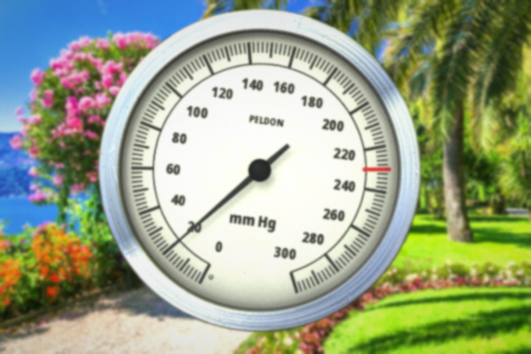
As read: 20; mmHg
